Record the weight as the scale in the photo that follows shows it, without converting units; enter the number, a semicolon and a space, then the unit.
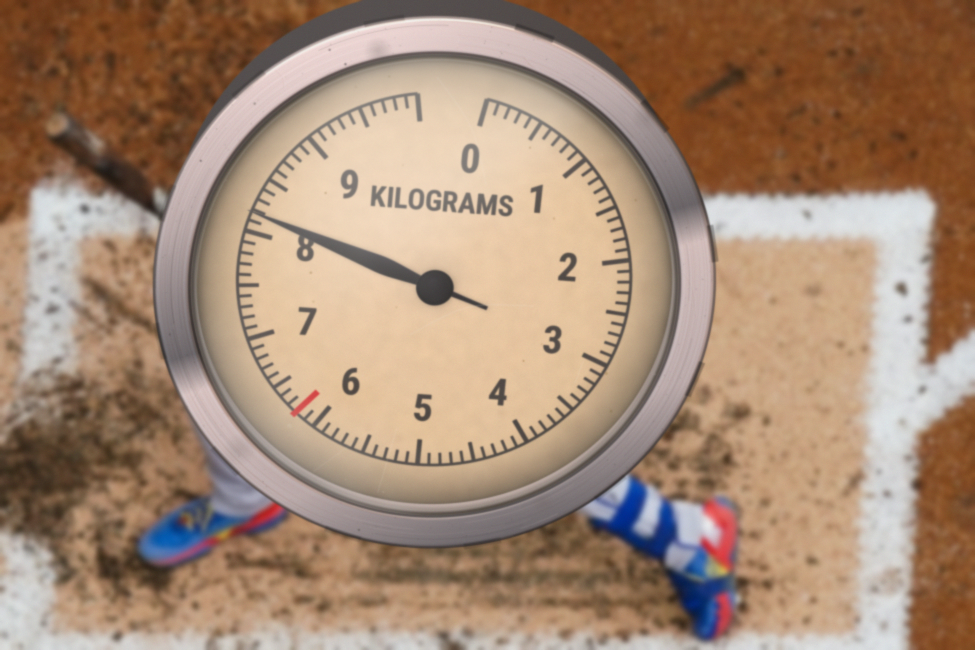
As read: 8.2; kg
